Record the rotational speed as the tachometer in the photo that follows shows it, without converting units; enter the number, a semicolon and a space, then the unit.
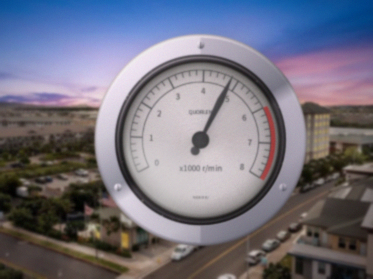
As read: 4800; rpm
